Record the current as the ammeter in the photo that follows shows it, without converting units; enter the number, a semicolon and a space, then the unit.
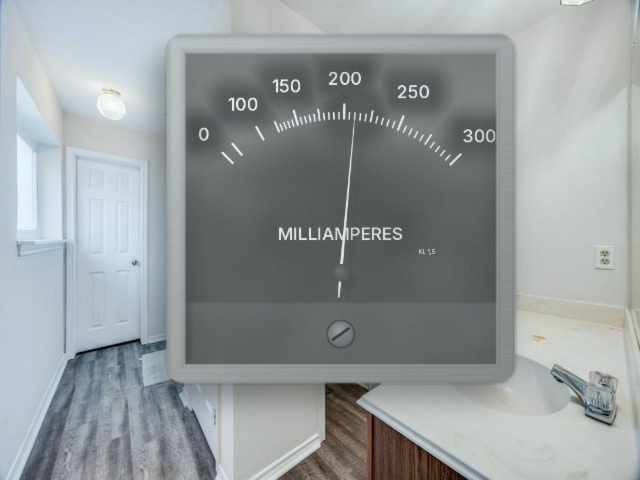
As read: 210; mA
